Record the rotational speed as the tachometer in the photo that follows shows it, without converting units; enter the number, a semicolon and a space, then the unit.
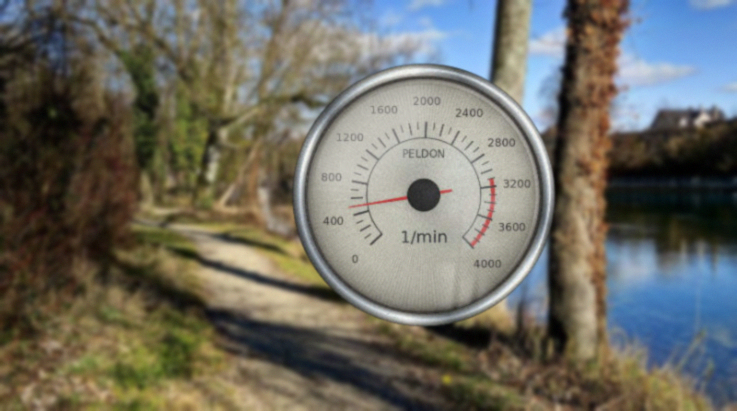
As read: 500; rpm
